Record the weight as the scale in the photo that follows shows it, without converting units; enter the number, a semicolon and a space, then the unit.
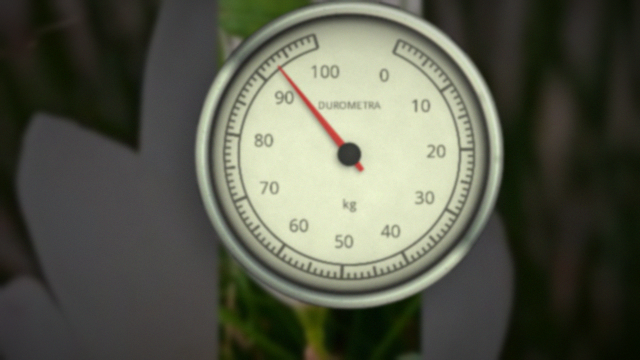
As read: 93; kg
